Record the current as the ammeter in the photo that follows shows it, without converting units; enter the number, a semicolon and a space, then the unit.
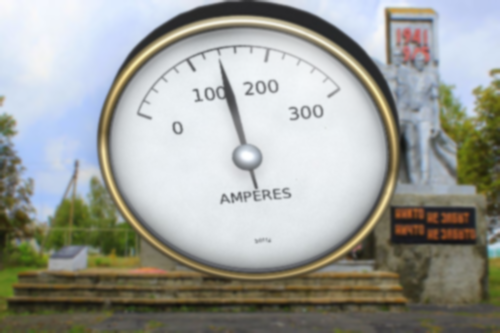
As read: 140; A
